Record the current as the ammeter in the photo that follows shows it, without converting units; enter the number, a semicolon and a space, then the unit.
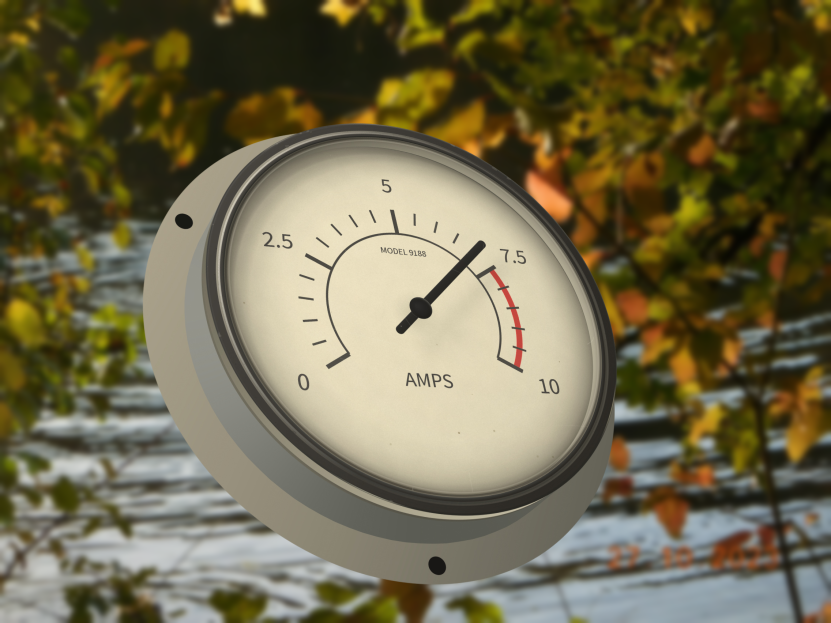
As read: 7; A
